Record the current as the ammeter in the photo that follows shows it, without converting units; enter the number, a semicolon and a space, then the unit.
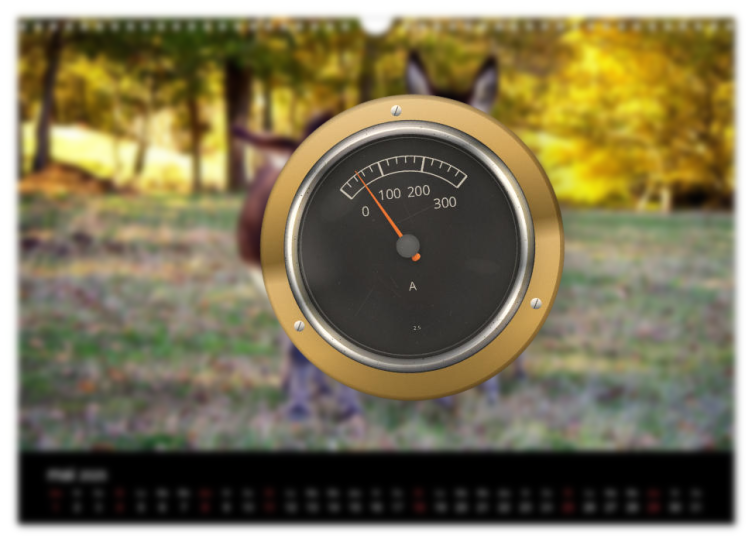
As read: 50; A
